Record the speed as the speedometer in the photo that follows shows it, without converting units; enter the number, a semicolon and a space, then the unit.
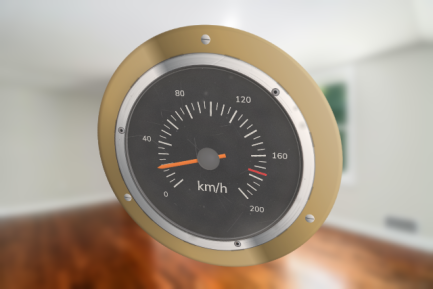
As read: 20; km/h
